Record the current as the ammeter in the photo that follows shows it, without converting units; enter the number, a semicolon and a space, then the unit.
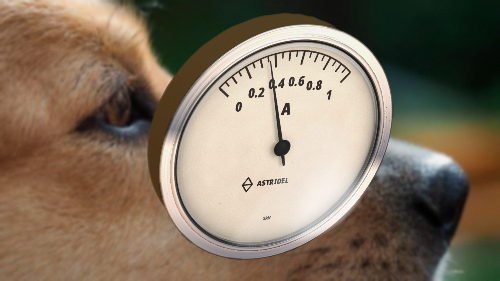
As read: 0.35; A
